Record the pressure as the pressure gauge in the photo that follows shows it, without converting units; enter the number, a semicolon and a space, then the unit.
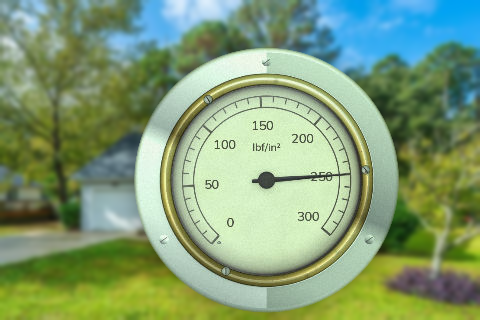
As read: 250; psi
